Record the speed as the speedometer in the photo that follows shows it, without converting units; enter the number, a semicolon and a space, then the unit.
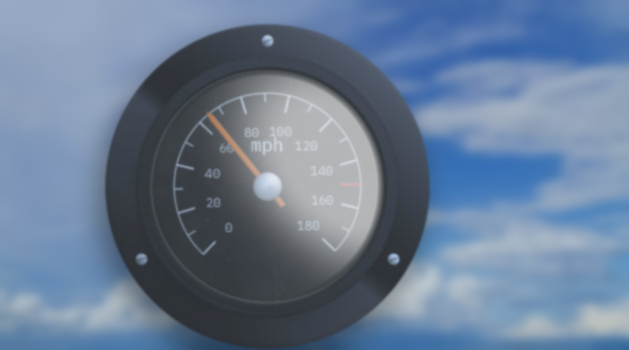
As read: 65; mph
